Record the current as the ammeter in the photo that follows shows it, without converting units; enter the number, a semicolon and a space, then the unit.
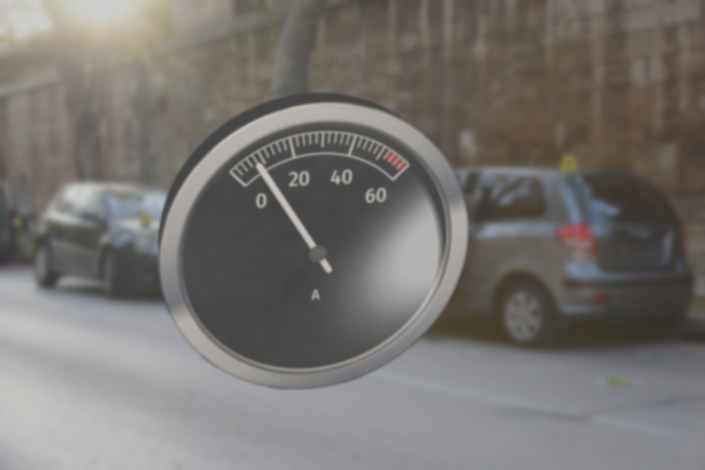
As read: 8; A
